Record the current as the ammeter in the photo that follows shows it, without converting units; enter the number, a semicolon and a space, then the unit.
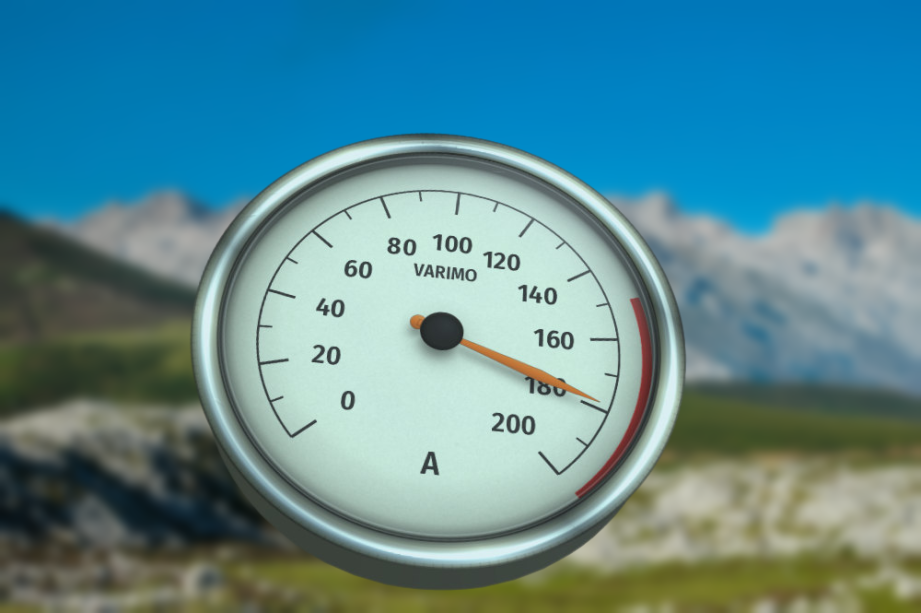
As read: 180; A
